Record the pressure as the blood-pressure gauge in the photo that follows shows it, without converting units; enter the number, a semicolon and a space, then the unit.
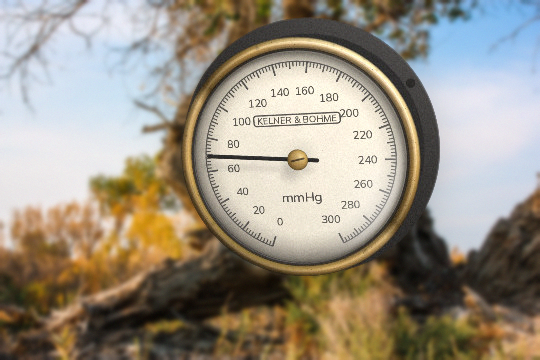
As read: 70; mmHg
